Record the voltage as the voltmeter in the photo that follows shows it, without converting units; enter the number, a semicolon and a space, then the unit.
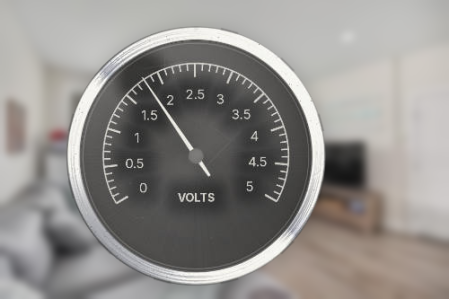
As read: 1.8; V
